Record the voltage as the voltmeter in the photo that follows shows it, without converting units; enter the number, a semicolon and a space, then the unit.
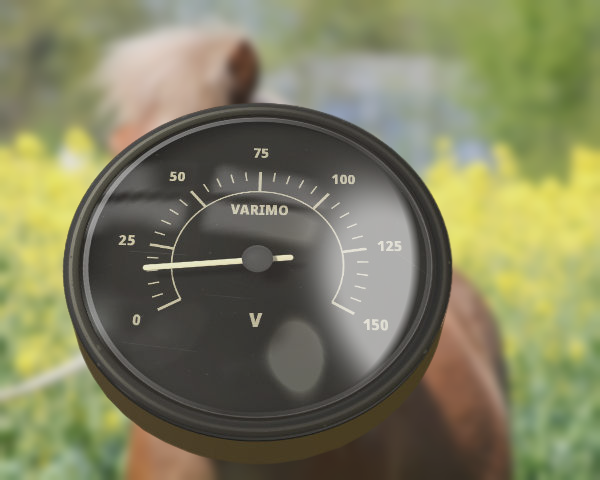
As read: 15; V
